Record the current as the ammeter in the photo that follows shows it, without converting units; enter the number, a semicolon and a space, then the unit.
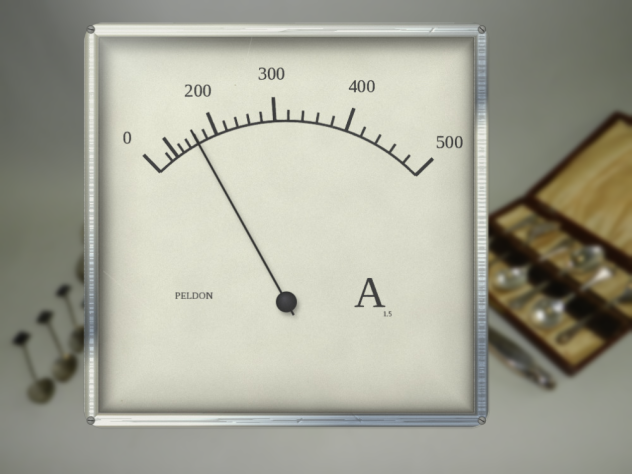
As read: 160; A
